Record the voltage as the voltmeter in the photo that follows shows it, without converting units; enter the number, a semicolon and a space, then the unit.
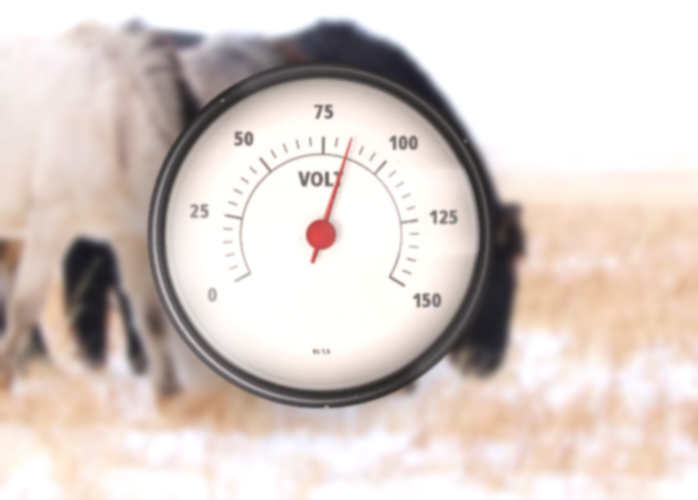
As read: 85; V
